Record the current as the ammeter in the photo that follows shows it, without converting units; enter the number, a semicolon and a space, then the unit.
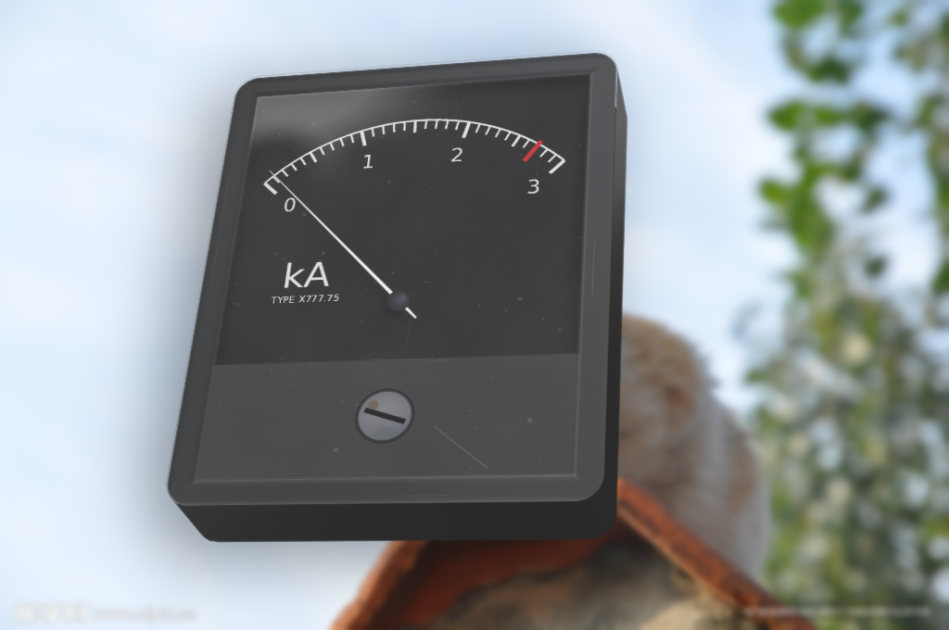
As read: 0.1; kA
